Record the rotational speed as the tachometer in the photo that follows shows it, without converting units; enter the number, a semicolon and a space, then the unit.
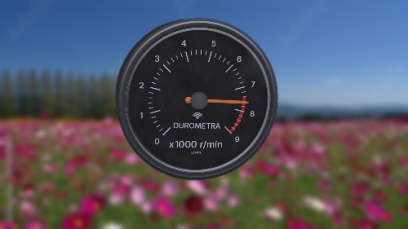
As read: 7600; rpm
